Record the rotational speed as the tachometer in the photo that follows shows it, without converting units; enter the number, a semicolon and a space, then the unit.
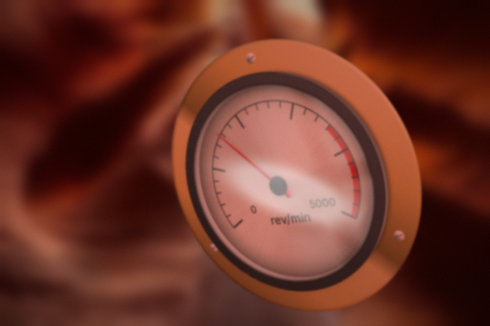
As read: 1600; rpm
